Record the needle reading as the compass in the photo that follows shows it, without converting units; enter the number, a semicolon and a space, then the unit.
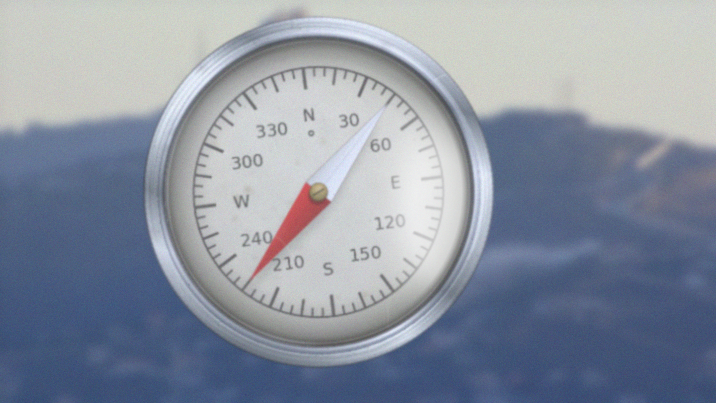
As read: 225; °
